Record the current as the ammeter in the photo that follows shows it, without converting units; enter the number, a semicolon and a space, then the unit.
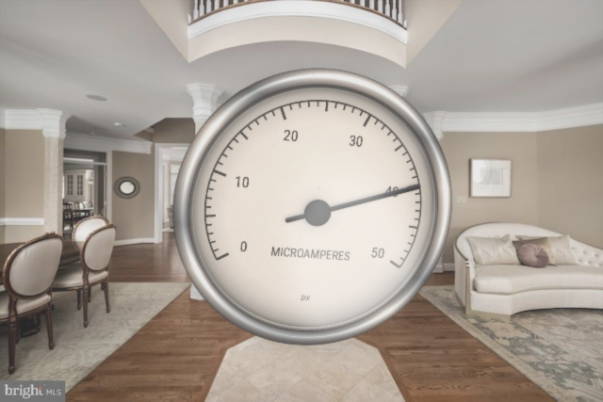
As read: 40; µA
